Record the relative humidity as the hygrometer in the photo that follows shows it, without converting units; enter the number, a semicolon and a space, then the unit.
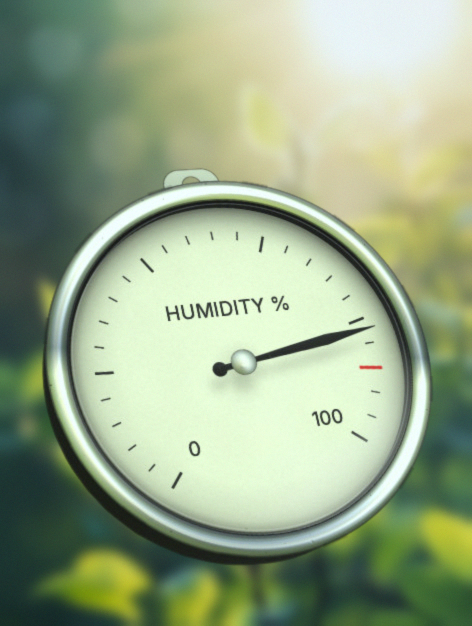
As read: 82; %
